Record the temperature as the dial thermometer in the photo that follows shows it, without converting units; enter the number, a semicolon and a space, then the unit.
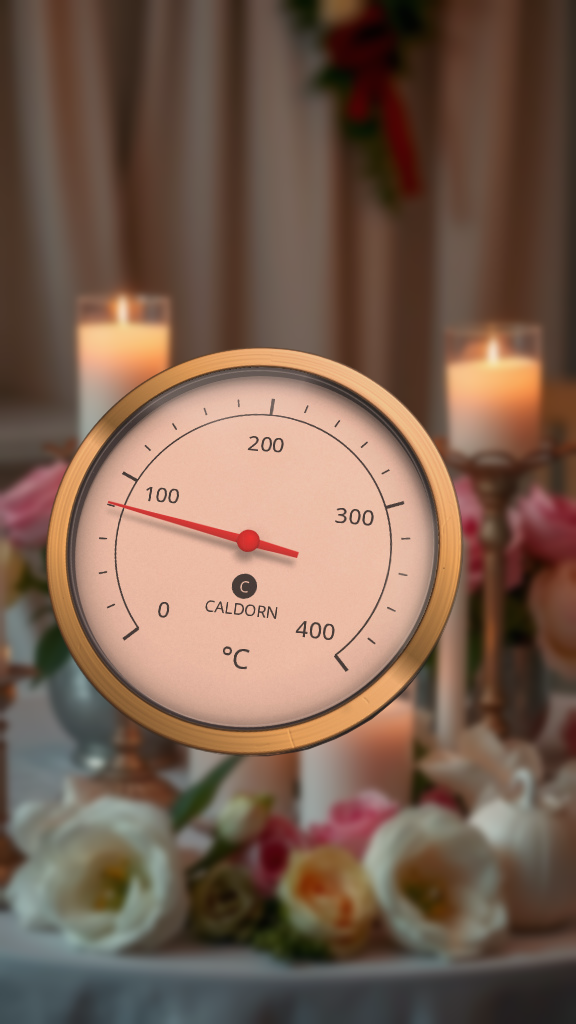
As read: 80; °C
